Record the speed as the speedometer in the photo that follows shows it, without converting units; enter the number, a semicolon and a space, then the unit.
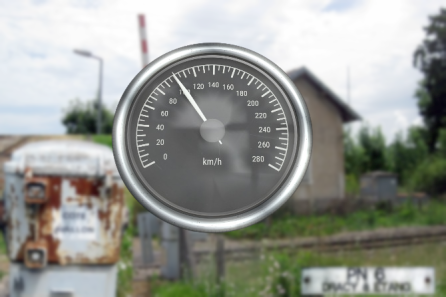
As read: 100; km/h
